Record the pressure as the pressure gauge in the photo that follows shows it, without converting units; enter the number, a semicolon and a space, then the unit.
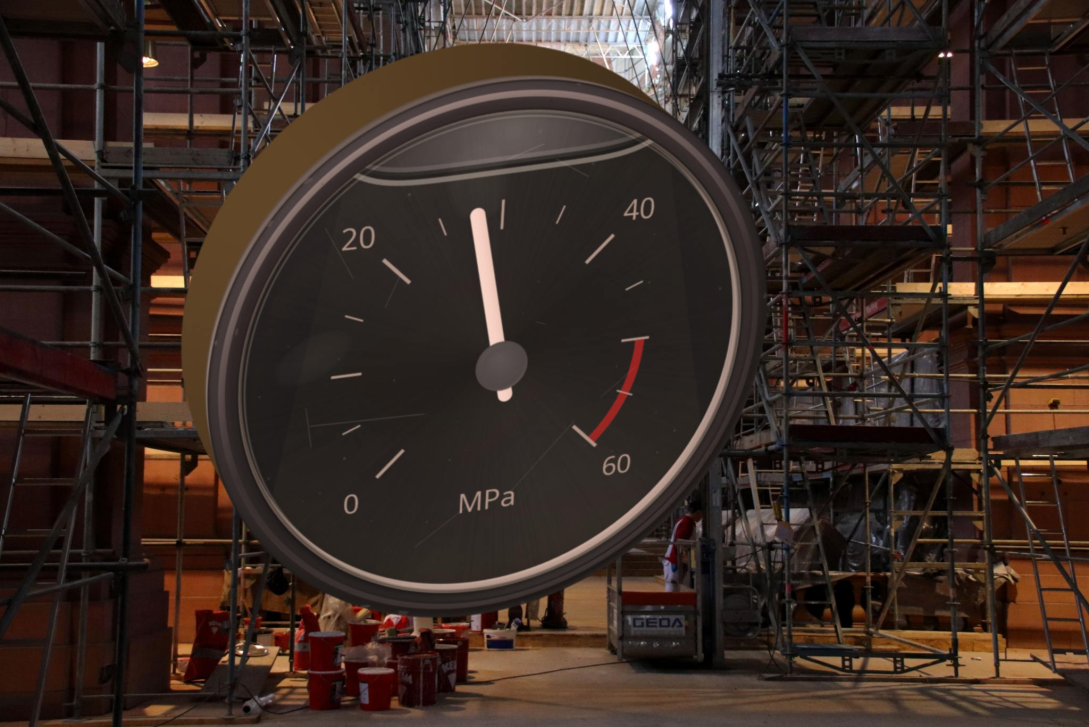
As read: 27.5; MPa
